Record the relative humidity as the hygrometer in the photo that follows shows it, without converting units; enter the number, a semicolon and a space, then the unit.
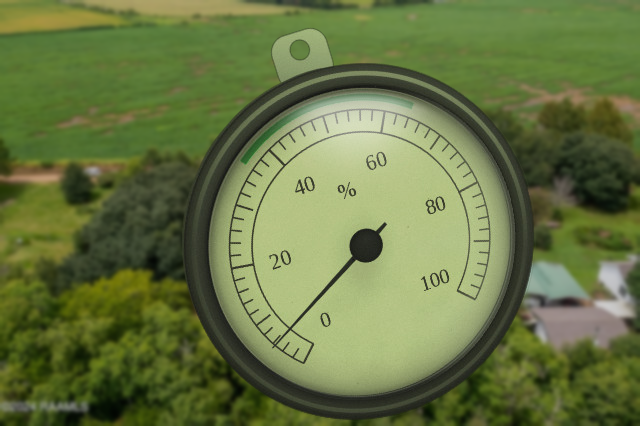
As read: 6; %
